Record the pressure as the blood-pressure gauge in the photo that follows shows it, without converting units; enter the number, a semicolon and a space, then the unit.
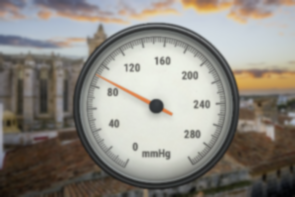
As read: 90; mmHg
